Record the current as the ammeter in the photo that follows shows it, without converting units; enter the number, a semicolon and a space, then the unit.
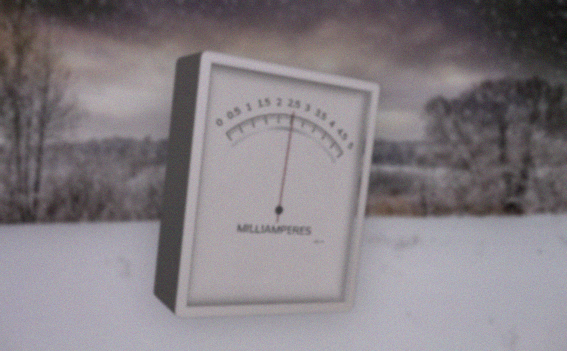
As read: 2.5; mA
